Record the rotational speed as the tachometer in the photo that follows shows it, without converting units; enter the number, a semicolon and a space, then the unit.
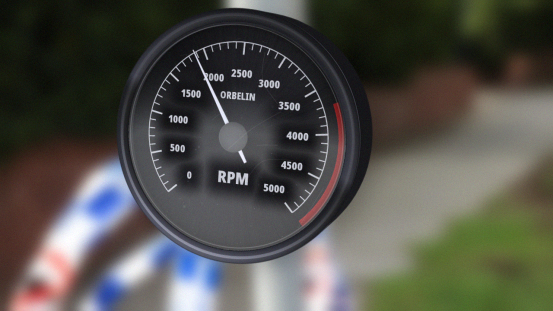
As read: 1900; rpm
